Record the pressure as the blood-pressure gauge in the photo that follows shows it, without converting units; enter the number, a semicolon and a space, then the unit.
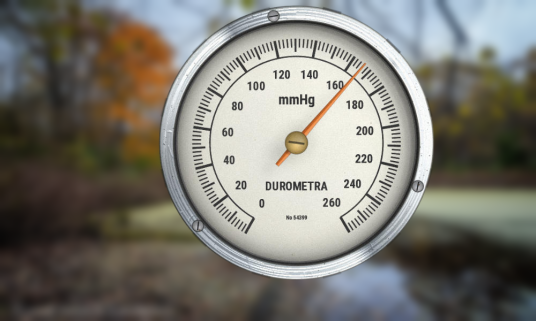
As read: 166; mmHg
